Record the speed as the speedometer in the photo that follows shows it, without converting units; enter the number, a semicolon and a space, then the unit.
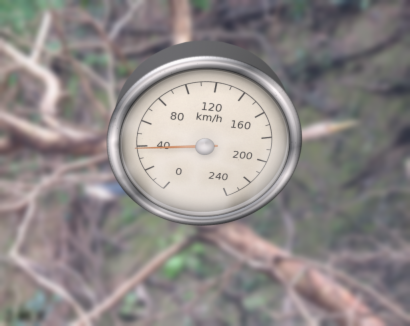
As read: 40; km/h
